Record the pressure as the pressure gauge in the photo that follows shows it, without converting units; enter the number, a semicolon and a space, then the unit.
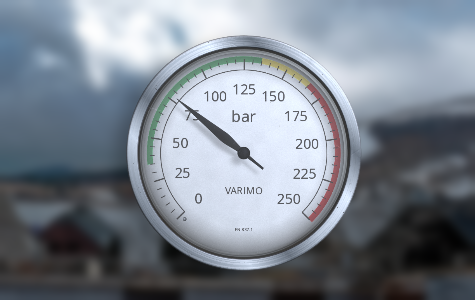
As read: 77.5; bar
